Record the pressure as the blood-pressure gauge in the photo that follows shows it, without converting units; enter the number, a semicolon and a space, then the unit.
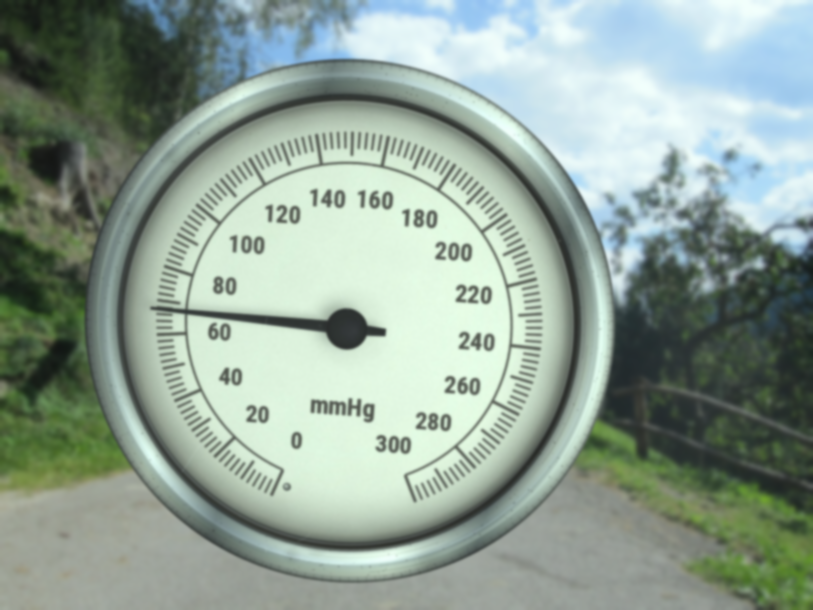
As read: 68; mmHg
